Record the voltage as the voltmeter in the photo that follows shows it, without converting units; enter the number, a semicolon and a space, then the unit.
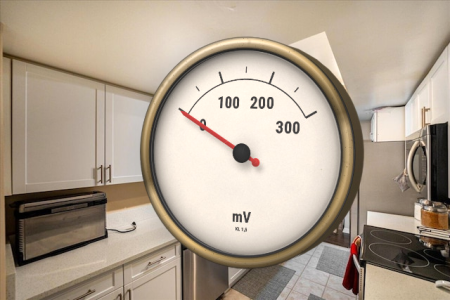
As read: 0; mV
